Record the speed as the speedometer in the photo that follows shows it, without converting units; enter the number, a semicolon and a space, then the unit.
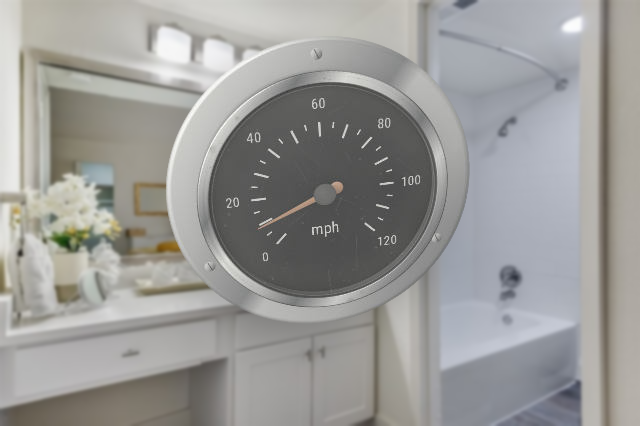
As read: 10; mph
